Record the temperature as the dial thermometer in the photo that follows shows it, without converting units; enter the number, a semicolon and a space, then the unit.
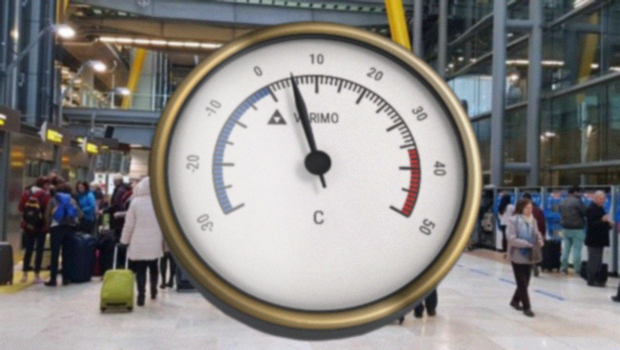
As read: 5; °C
